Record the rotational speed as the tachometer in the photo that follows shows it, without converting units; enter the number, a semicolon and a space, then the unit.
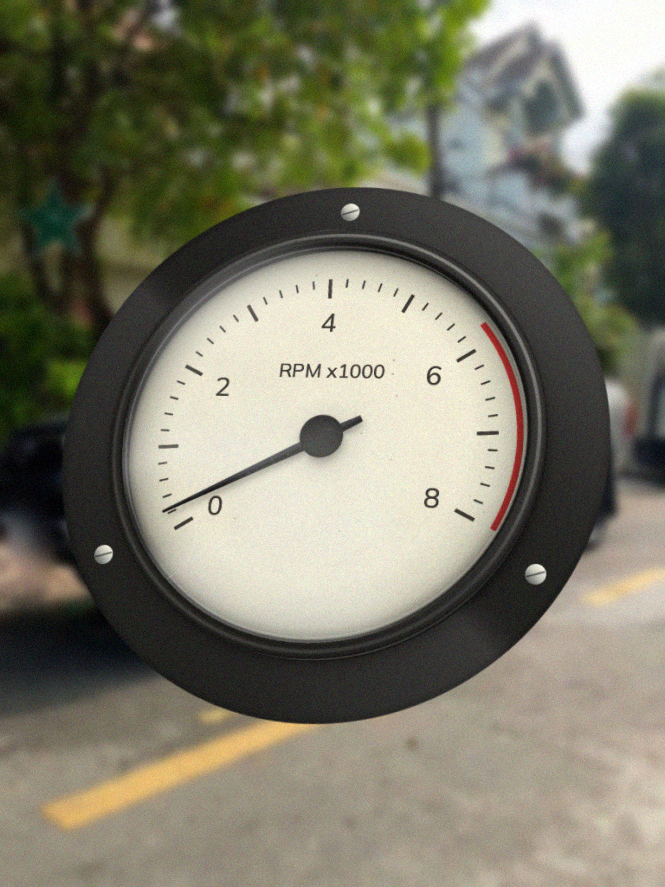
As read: 200; rpm
